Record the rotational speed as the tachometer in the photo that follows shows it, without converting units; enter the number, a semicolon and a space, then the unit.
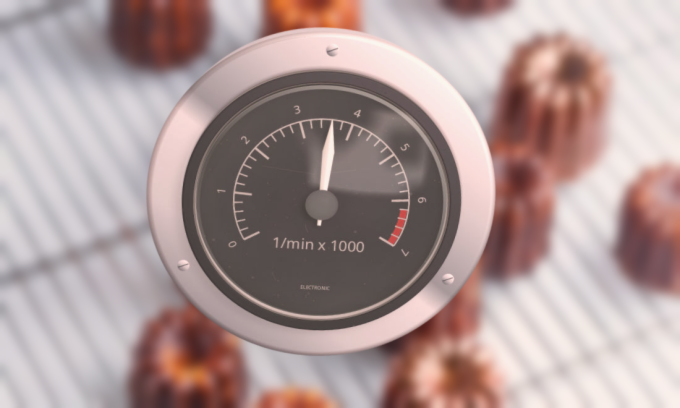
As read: 3600; rpm
